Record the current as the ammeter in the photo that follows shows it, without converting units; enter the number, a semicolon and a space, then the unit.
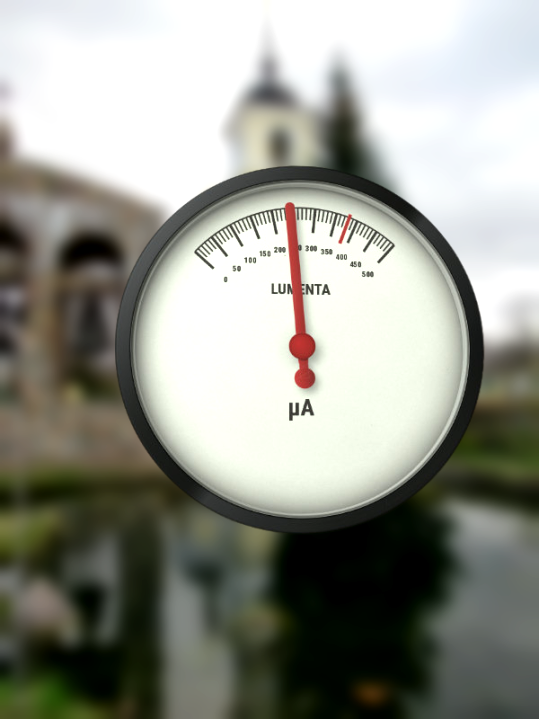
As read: 240; µA
